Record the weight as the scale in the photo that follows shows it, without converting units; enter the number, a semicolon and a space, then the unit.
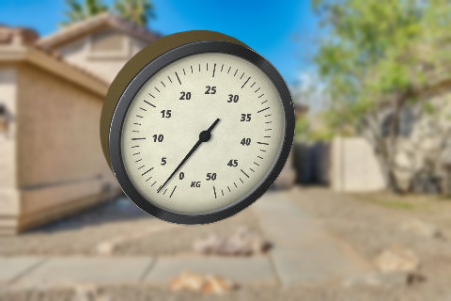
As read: 2; kg
